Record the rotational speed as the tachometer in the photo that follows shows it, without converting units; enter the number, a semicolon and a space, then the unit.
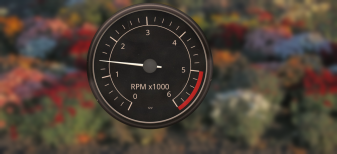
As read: 1400; rpm
